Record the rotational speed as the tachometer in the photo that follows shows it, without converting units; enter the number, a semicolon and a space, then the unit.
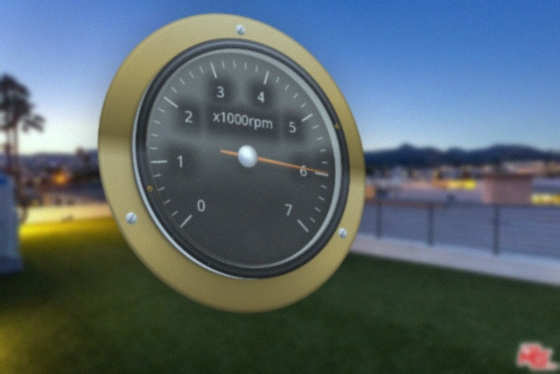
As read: 6000; rpm
